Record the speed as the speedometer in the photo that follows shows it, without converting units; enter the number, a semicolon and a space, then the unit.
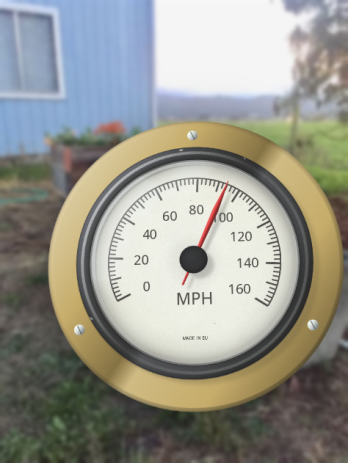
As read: 94; mph
